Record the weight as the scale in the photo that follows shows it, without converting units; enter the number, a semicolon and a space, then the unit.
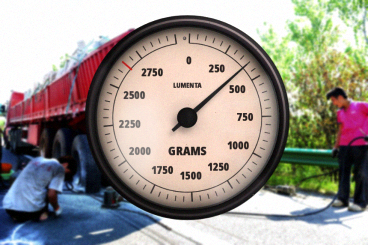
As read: 400; g
